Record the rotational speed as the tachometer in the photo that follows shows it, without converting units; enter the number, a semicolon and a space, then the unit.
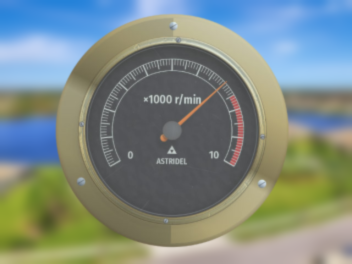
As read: 7000; rpm
